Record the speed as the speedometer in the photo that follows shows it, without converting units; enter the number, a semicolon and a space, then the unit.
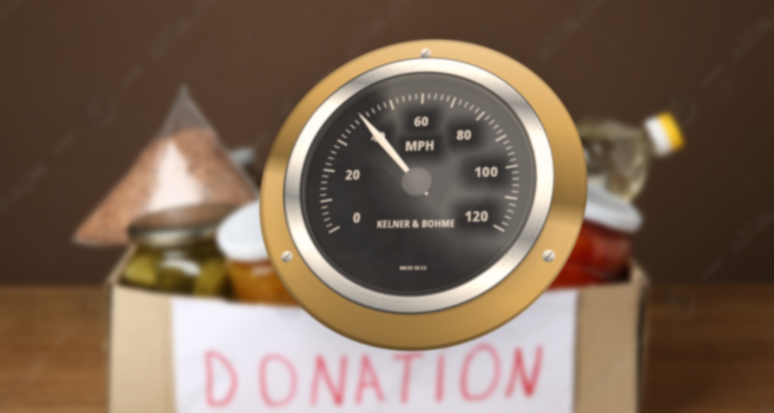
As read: 40; mph
